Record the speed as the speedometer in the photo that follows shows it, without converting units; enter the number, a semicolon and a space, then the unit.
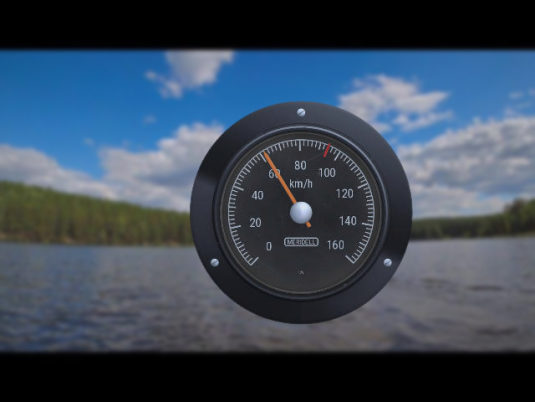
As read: 62; km/h
